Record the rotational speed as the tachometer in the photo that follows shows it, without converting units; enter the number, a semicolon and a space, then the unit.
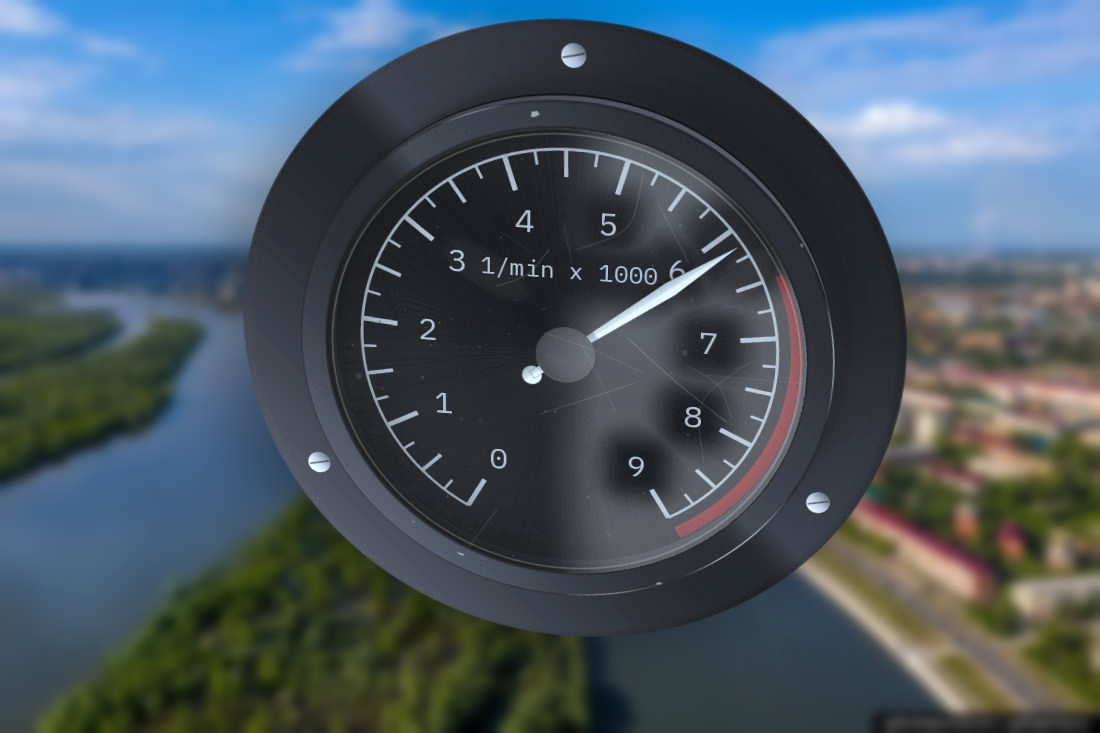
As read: 6125; rpm
